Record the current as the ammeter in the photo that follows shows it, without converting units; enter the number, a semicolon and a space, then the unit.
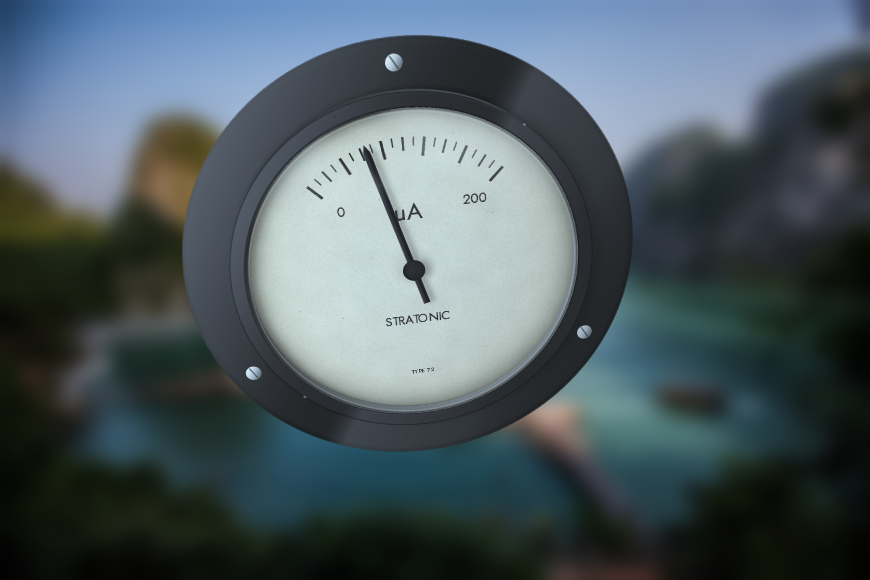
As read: 65; µA
